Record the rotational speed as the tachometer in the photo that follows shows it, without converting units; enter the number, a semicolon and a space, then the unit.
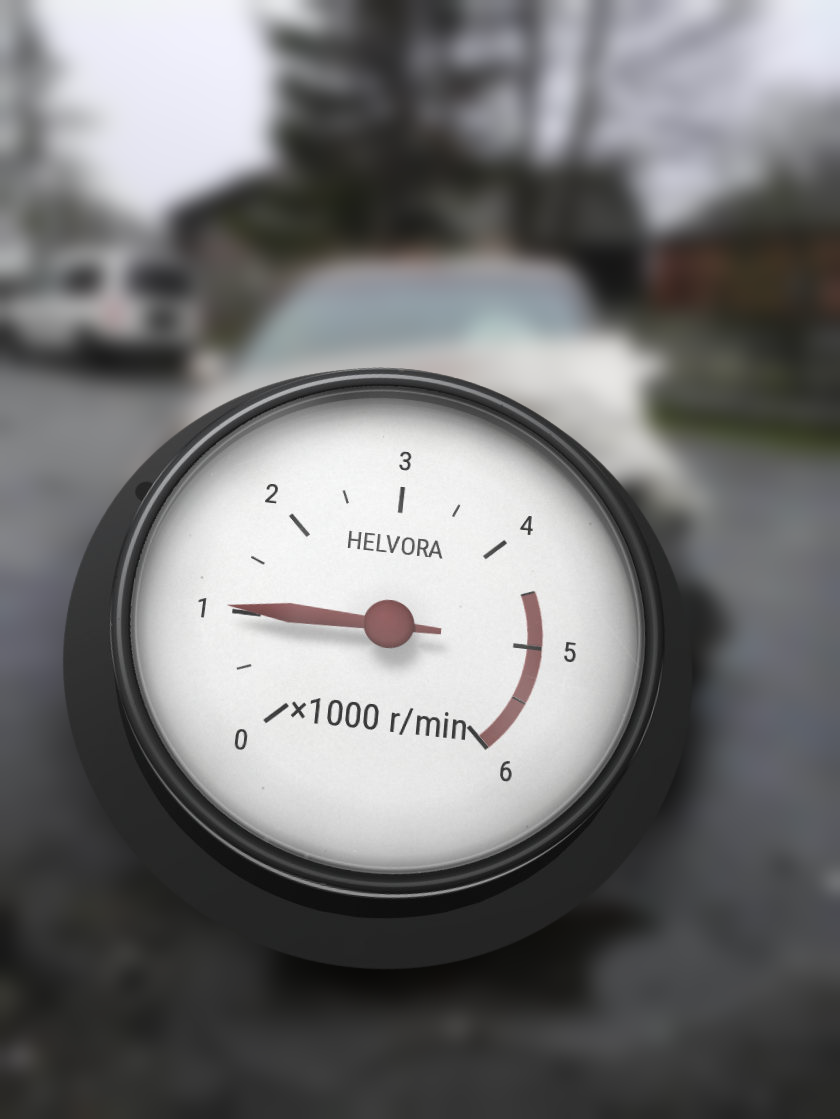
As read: 1000; rpm
